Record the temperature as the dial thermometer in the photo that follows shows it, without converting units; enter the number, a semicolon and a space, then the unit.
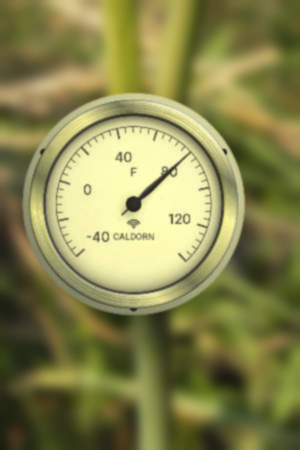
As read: 80; °F
